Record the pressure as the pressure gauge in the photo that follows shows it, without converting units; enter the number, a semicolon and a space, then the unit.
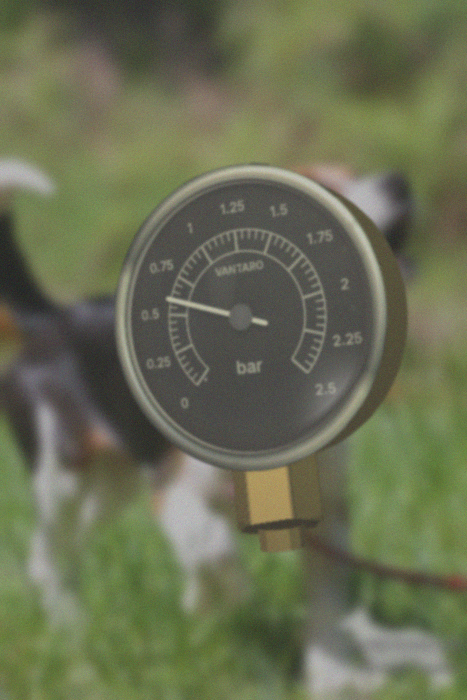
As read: 0.6; bar
